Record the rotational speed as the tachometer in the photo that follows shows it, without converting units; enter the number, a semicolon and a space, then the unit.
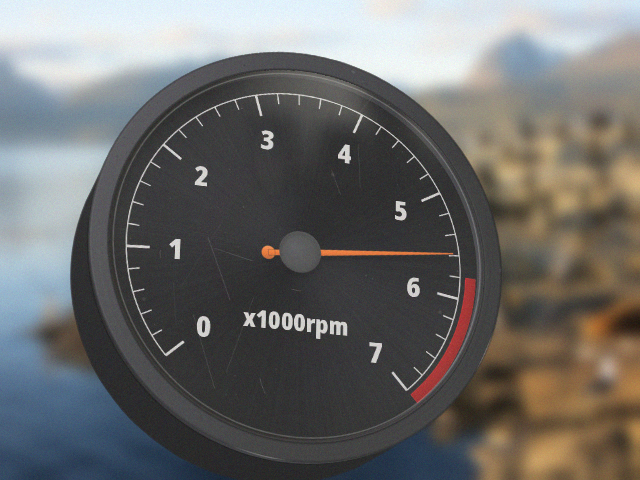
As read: 5600; rpm
